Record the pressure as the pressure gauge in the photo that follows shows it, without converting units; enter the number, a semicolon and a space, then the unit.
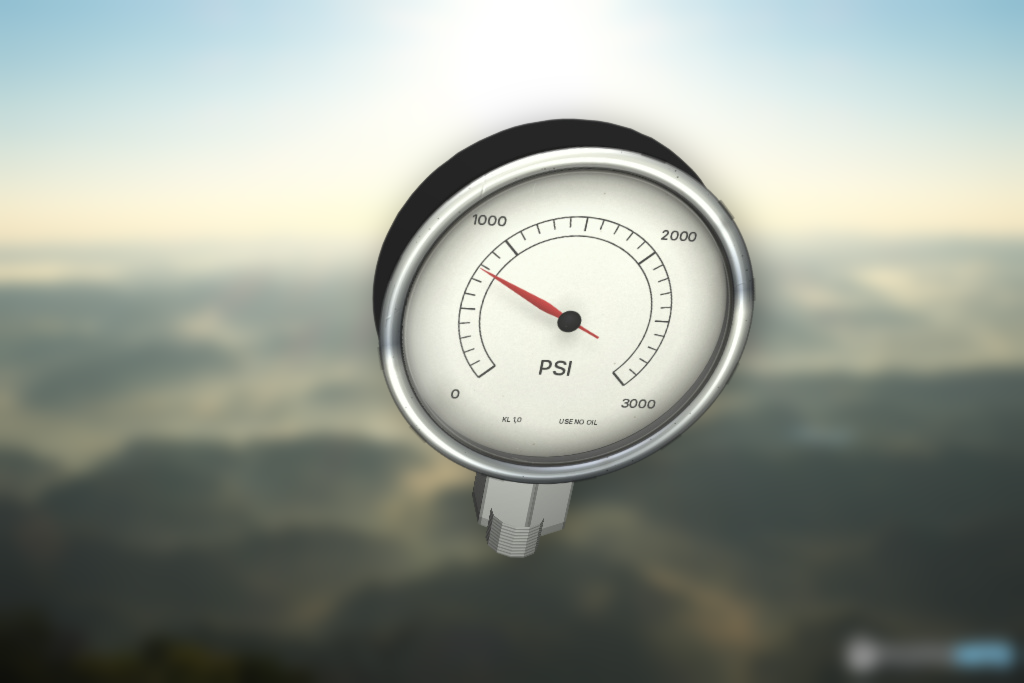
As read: 800; psi
